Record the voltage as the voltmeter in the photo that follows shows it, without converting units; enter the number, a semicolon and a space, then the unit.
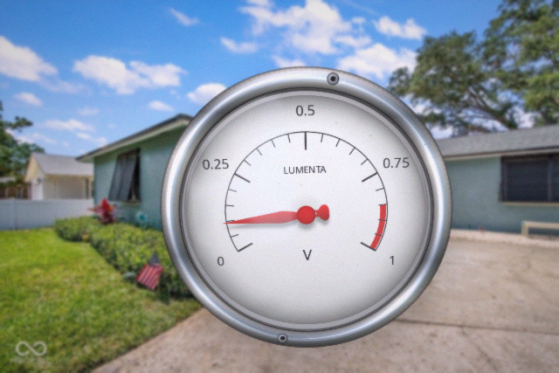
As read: 0.1; V
